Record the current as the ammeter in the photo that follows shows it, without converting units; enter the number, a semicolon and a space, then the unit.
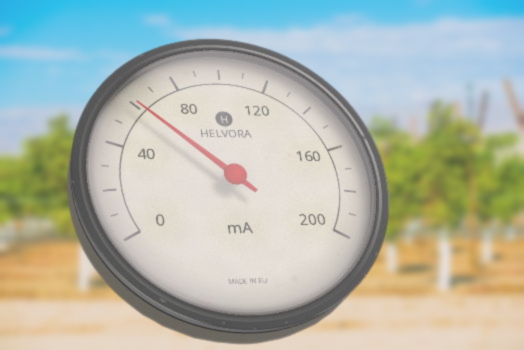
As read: 60; mA
